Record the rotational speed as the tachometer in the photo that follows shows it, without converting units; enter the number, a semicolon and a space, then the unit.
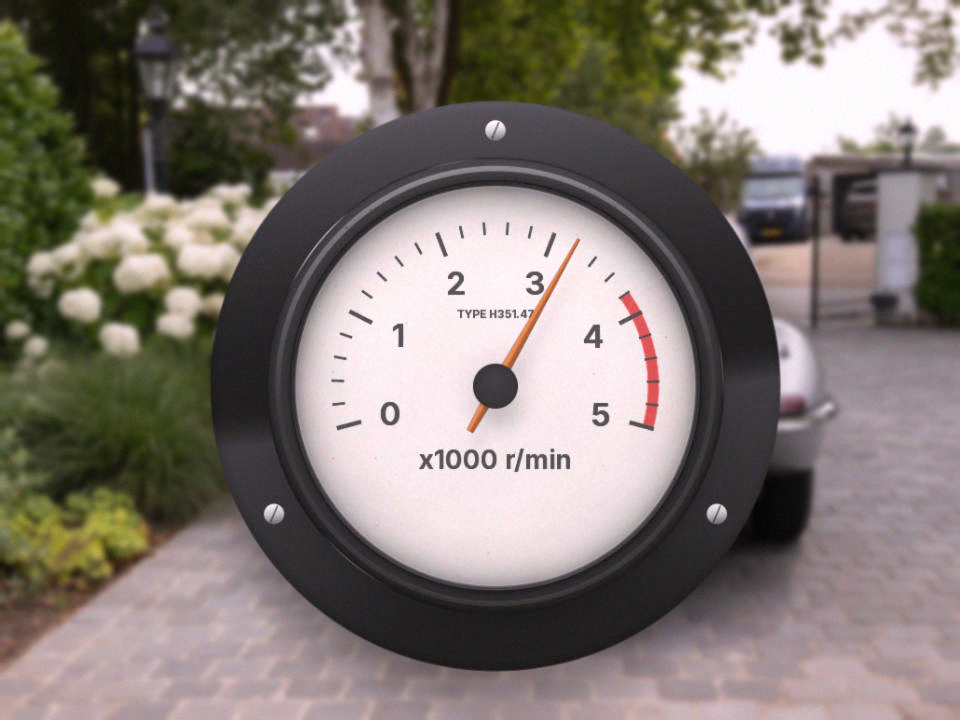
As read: 3200; rpm
